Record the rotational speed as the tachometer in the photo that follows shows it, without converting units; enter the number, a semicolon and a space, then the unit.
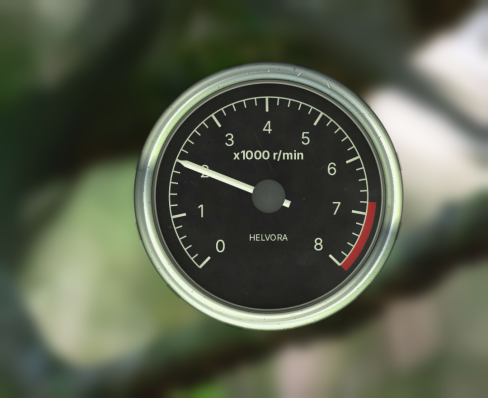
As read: 2000; rpm
